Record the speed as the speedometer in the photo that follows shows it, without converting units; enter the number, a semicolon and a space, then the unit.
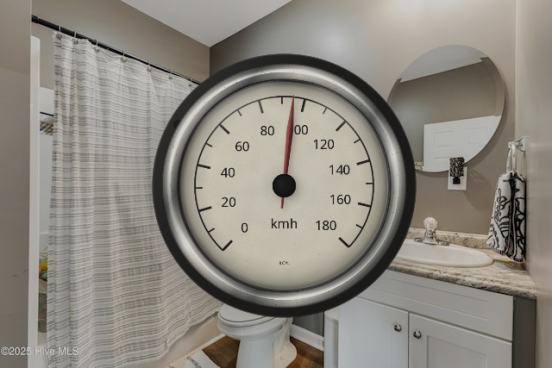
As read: 95; km/h
